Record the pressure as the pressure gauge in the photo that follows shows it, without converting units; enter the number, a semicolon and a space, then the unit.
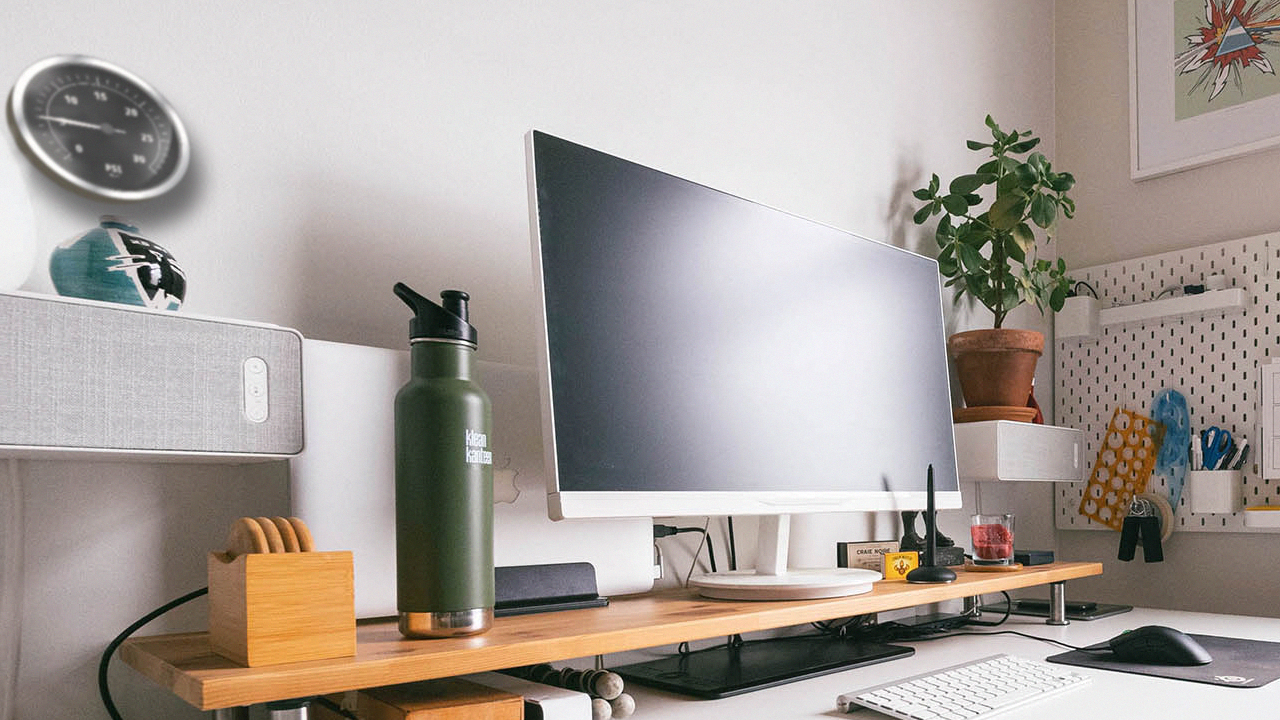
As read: 5; psi
